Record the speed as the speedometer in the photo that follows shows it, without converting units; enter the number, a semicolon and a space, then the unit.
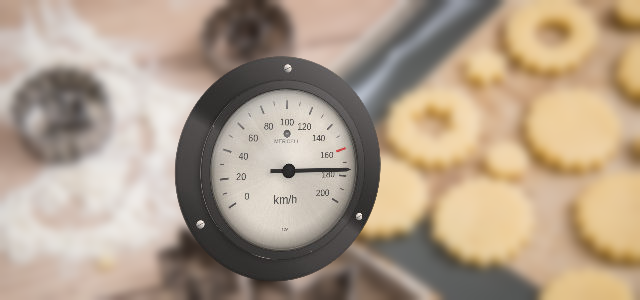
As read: 175; km/h
